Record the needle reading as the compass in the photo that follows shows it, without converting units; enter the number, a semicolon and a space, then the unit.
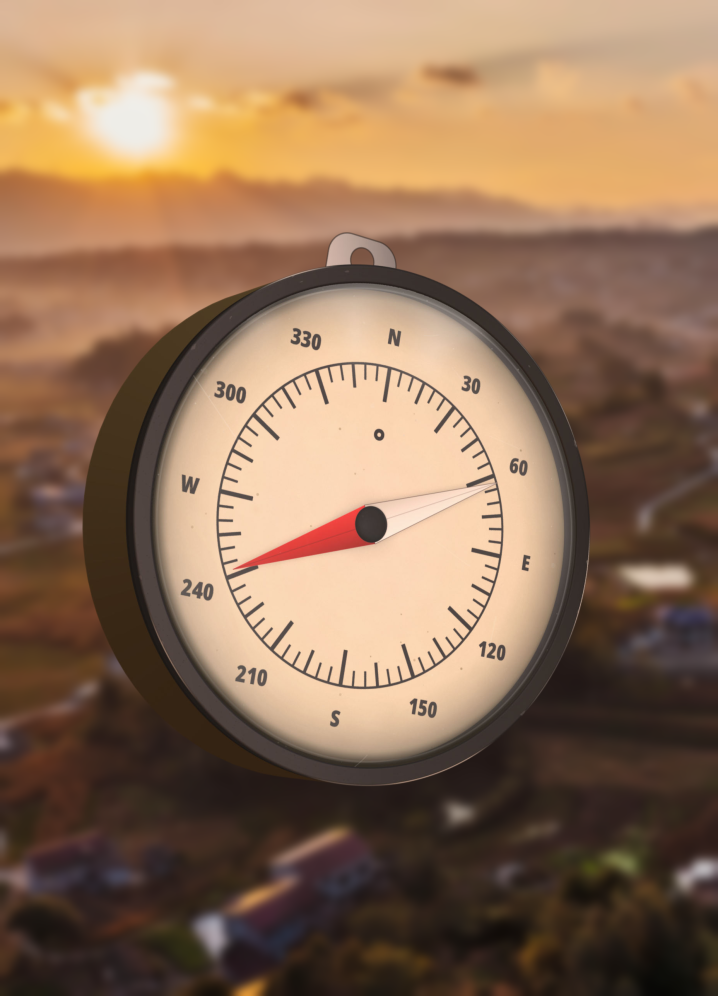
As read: 242.5; °
